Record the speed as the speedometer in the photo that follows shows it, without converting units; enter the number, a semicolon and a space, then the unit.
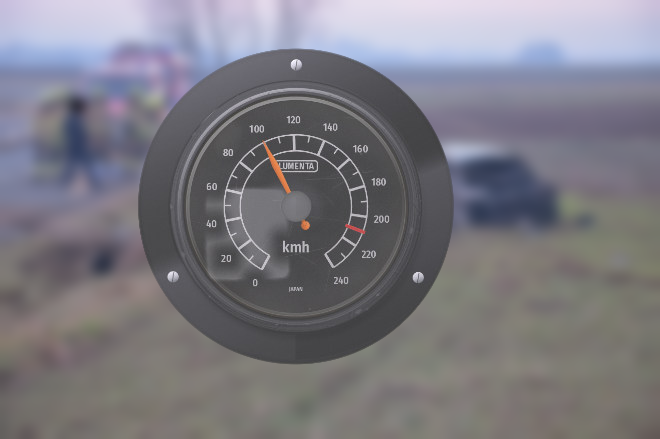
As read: 100; km/h
